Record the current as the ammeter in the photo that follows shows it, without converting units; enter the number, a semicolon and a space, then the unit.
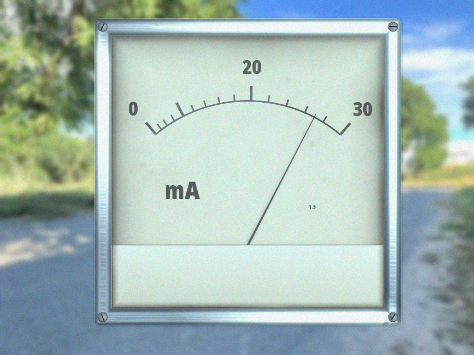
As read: 27; mA
